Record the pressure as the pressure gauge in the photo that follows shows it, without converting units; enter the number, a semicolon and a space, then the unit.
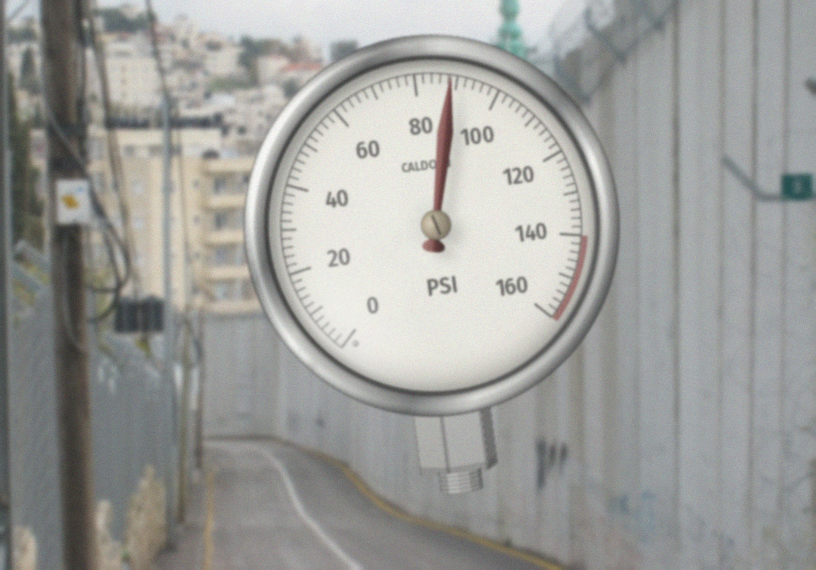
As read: 88; psi
